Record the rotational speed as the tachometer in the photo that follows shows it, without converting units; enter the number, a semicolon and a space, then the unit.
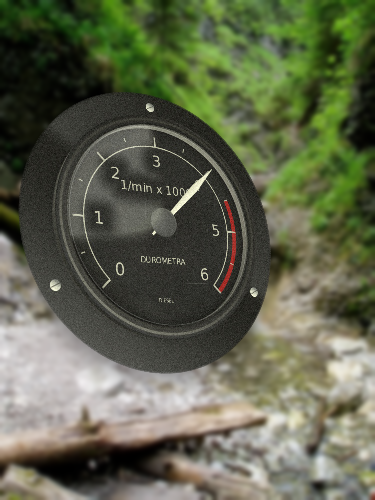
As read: 4000; rpm
